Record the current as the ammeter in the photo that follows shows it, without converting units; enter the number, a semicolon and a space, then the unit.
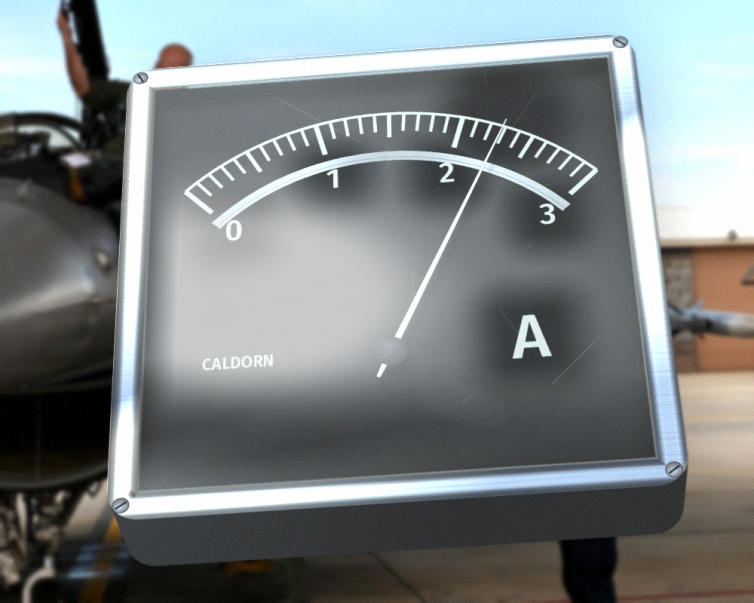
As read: 2.3; A
